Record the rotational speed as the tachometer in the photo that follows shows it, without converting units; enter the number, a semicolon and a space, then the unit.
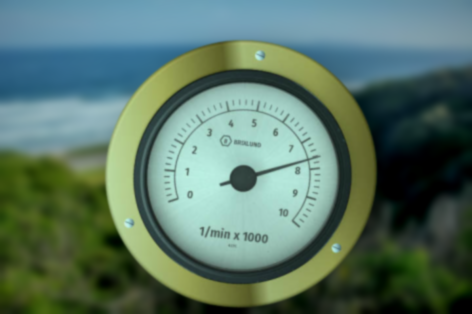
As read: 7600; rpm
